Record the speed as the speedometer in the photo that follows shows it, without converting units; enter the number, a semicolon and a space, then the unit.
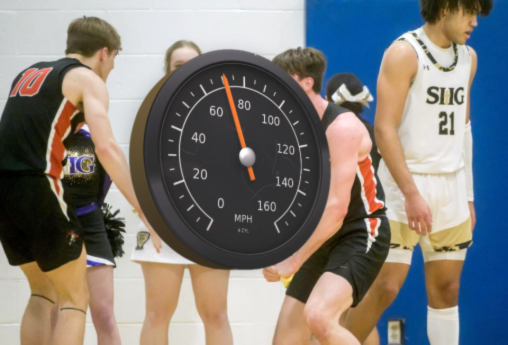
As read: 70; mph
